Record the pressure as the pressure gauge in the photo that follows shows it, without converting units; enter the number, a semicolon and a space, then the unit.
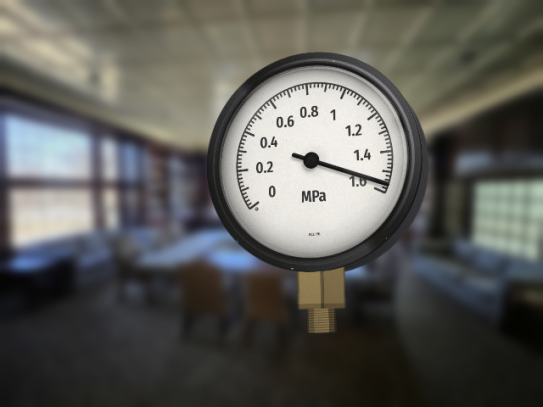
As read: 1.56; MPa
